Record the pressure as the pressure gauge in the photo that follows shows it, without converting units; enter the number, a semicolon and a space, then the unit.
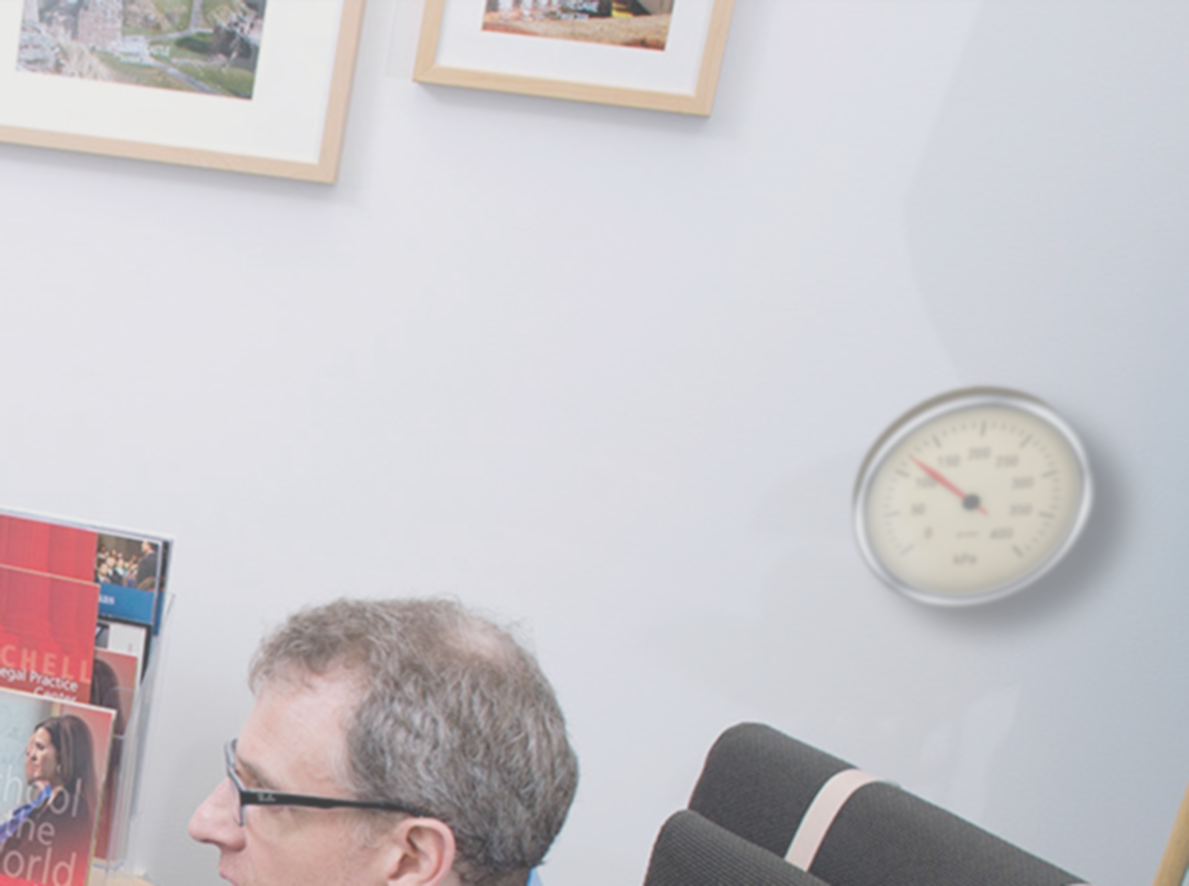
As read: 120; kPa
